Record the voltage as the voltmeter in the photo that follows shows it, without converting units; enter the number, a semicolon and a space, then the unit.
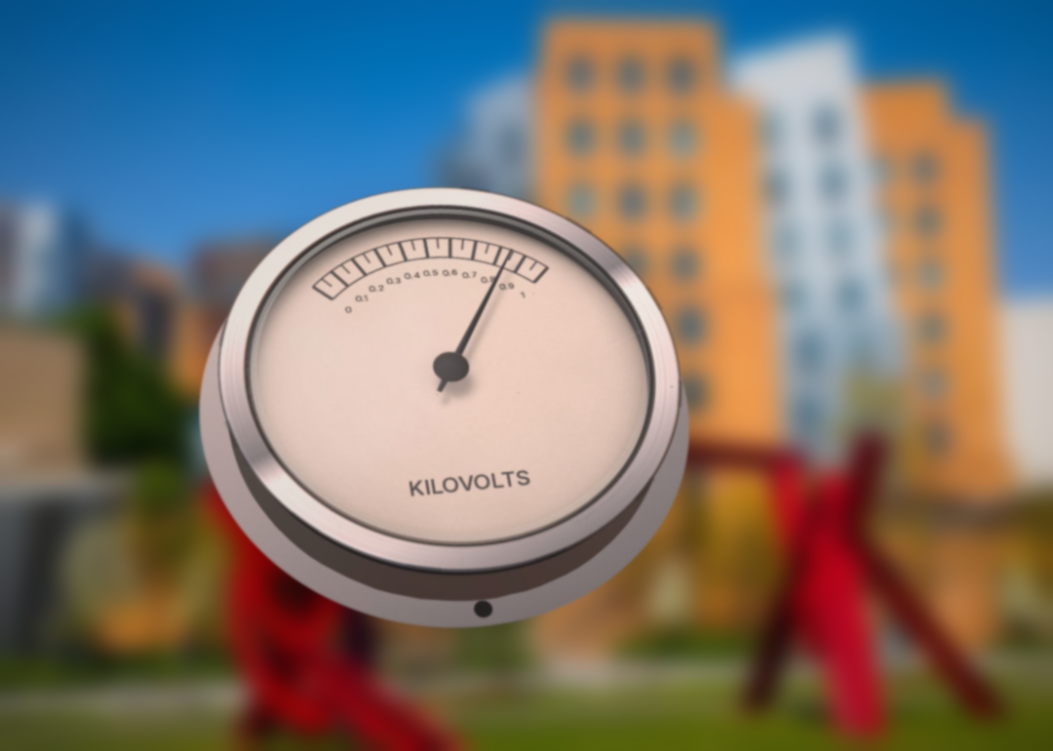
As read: 0.85; kV
